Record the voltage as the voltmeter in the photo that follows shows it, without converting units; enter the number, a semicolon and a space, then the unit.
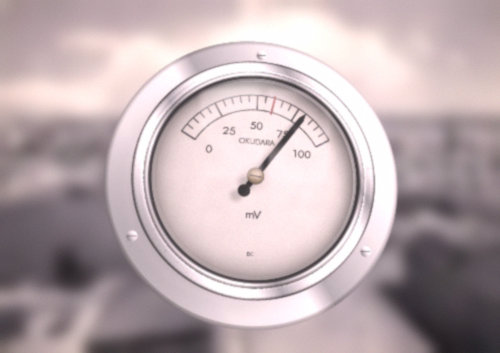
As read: 80; mV
